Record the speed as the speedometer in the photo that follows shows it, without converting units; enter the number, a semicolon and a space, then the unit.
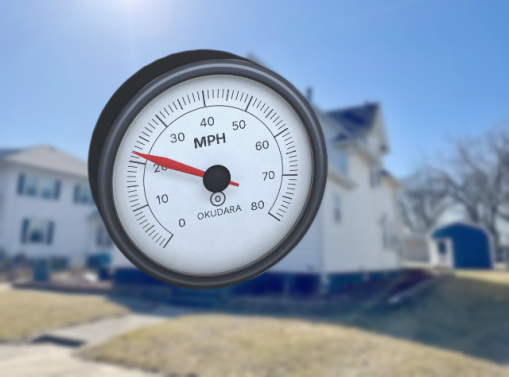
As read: 22; mph
